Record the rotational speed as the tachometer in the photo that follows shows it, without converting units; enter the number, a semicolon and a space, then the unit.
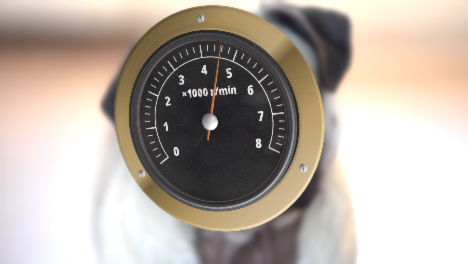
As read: 4600; rpm
